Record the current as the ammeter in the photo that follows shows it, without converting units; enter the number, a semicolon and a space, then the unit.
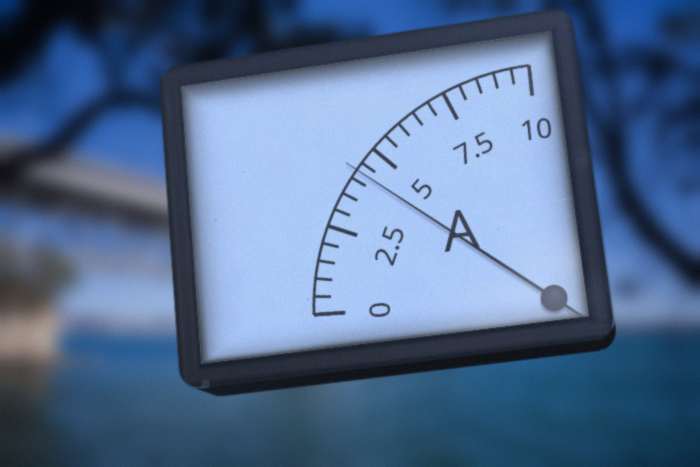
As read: 4.25; A
